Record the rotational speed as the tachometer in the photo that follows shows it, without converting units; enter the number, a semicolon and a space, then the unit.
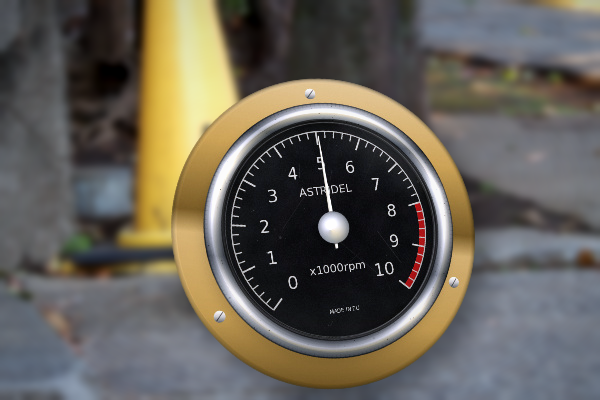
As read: 5000; rpm
